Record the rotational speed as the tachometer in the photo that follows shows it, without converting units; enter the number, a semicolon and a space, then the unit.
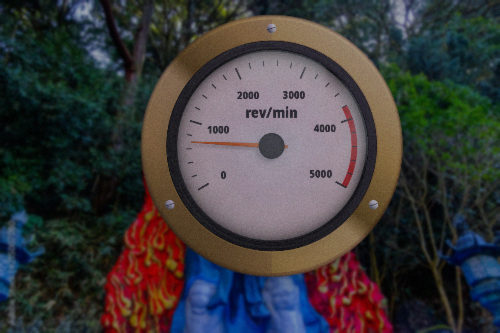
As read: 700; rpm
